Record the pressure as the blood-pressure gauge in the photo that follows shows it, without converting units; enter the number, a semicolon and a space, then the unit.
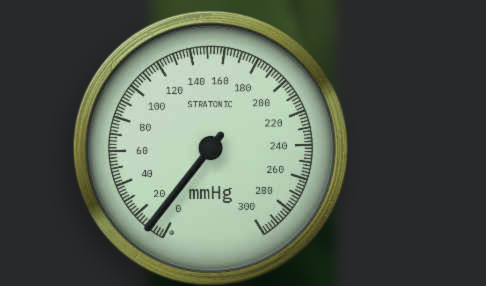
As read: 10; mmHg
